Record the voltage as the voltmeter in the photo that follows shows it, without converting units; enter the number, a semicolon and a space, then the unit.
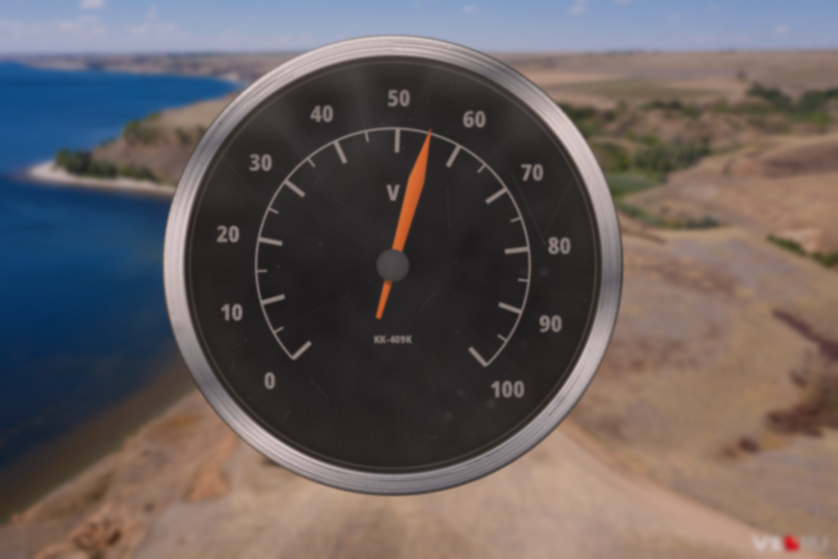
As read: 55; V
